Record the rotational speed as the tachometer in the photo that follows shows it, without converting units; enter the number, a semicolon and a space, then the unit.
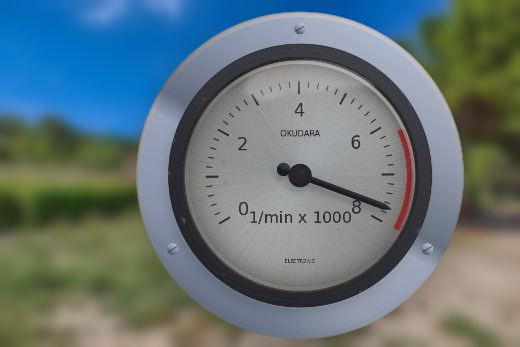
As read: 7700; rpm
